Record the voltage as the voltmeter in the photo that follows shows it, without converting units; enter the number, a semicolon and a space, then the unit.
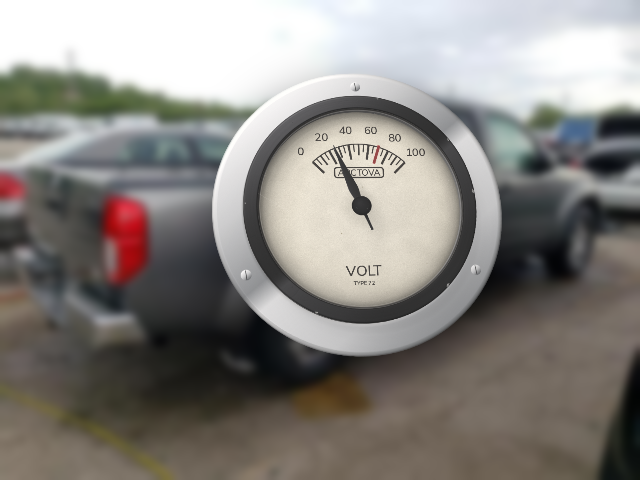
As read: 25; V
